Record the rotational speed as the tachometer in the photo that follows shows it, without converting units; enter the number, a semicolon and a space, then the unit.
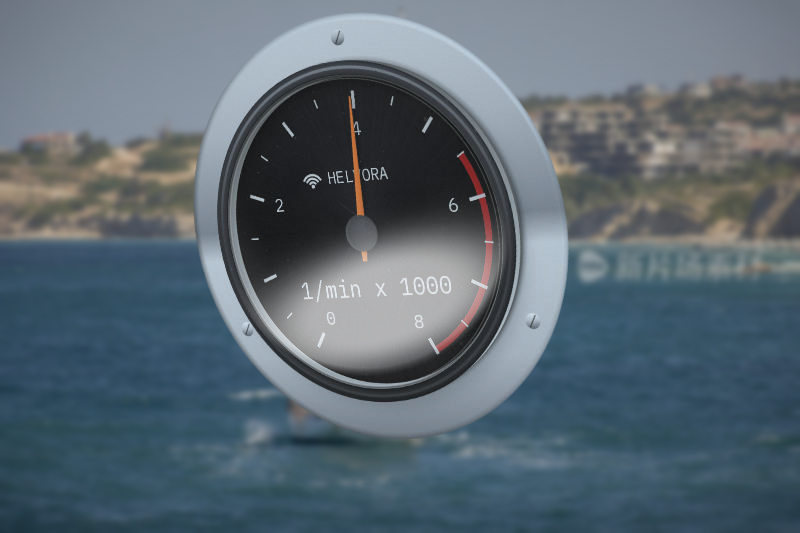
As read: 4000; rpm
